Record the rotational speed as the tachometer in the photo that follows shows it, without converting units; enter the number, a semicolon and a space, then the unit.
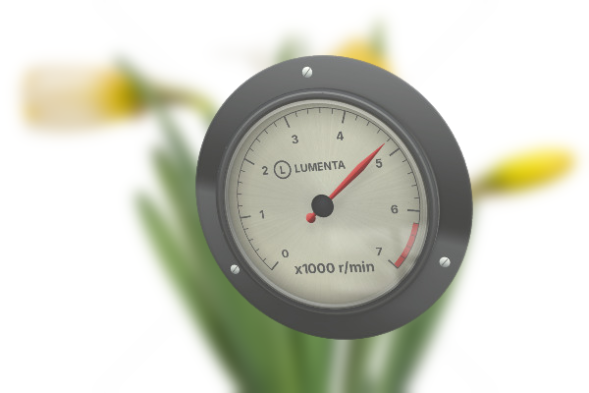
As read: 4800; rpm
